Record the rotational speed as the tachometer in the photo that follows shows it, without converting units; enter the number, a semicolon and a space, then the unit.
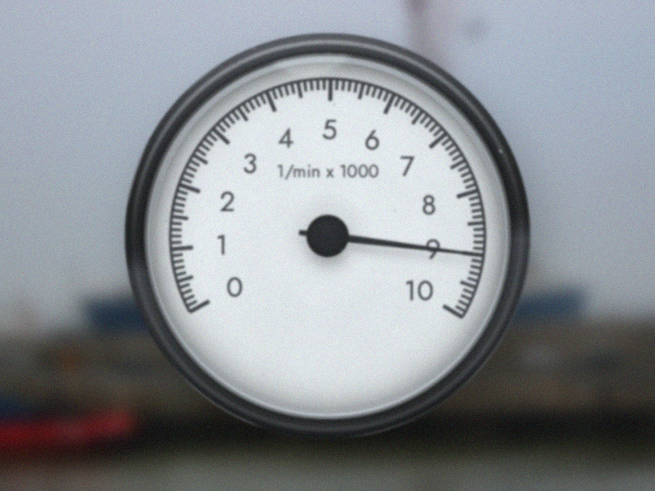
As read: 9000; rpm
